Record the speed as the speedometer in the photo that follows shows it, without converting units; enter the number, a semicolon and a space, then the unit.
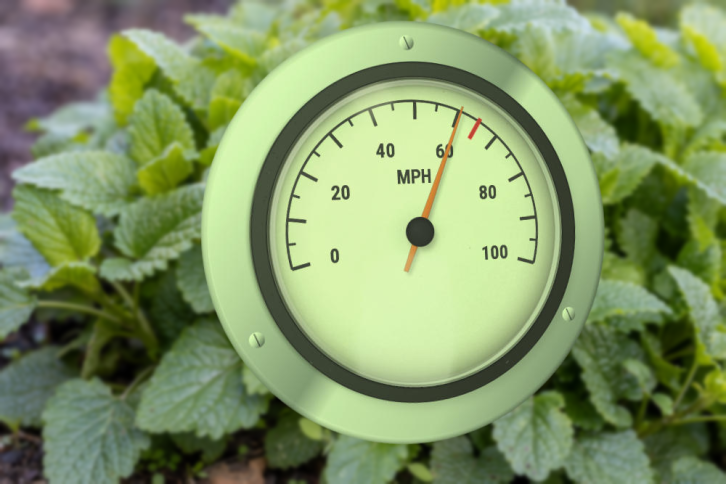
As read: 60; mph
